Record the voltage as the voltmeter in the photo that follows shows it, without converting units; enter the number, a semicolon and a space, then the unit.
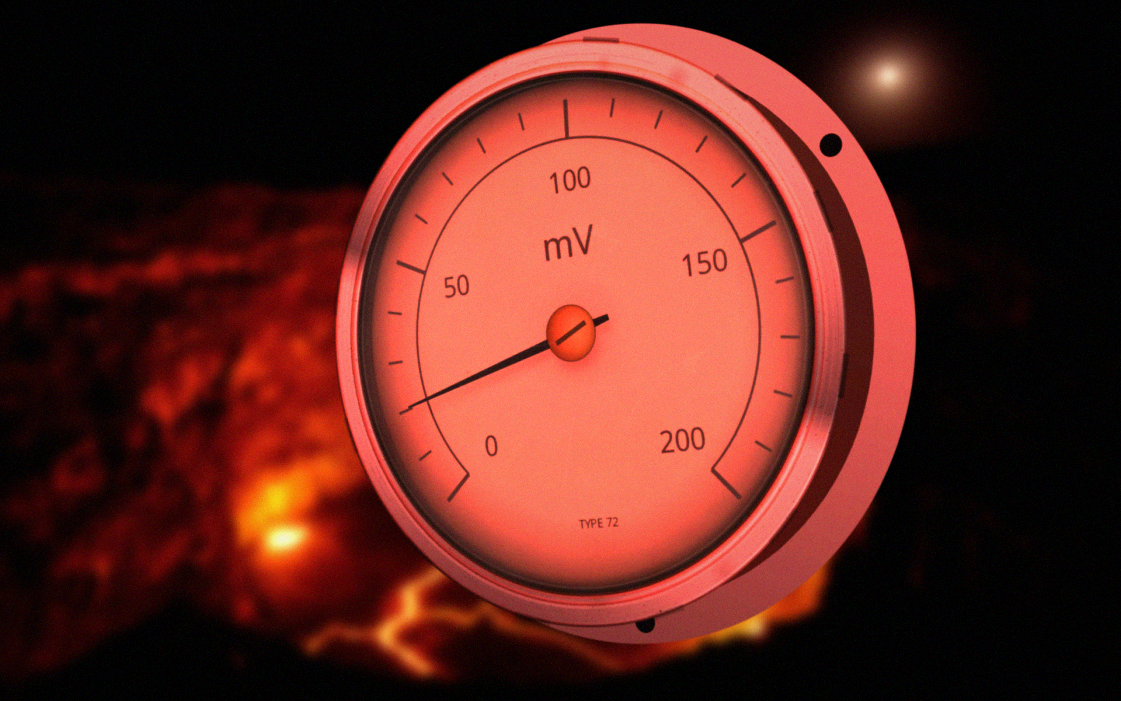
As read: 20; mV
